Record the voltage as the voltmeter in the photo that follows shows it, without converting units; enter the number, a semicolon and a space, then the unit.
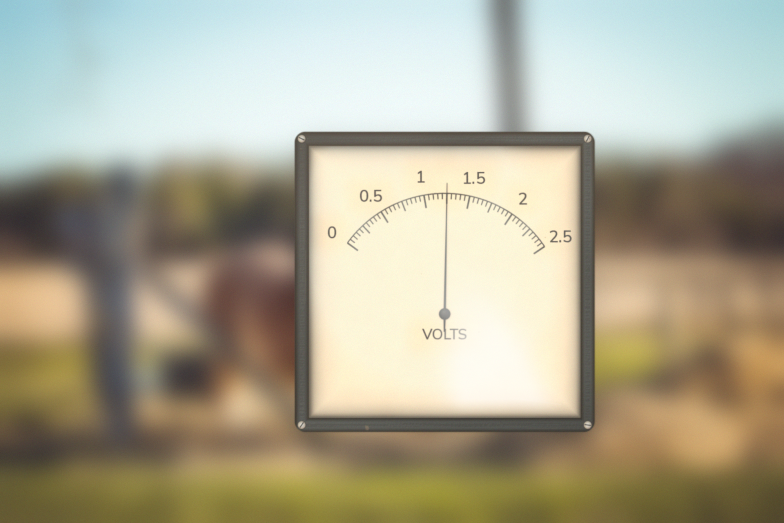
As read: 1.25; V
